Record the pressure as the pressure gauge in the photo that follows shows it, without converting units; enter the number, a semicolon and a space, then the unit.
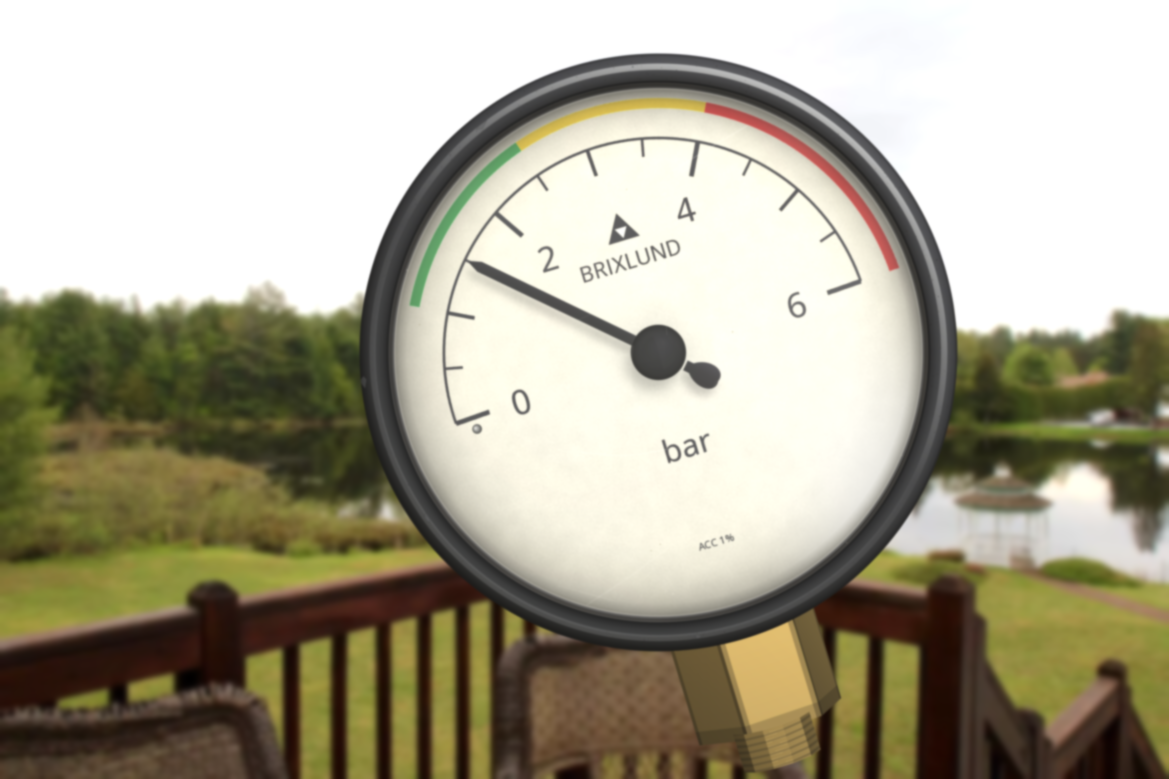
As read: 1.5; bar
